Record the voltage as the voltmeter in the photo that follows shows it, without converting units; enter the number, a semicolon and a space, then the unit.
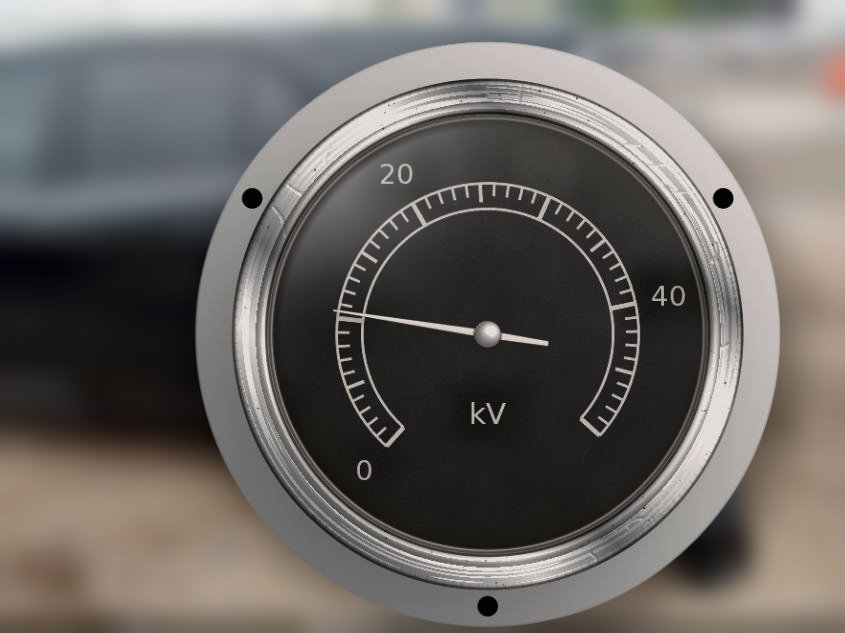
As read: 10.5; kV
